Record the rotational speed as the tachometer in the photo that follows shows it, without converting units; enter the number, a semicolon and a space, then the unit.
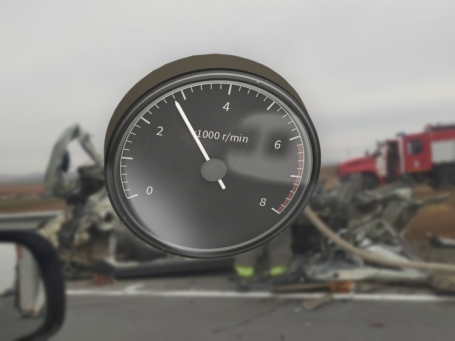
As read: 2800; rpm
